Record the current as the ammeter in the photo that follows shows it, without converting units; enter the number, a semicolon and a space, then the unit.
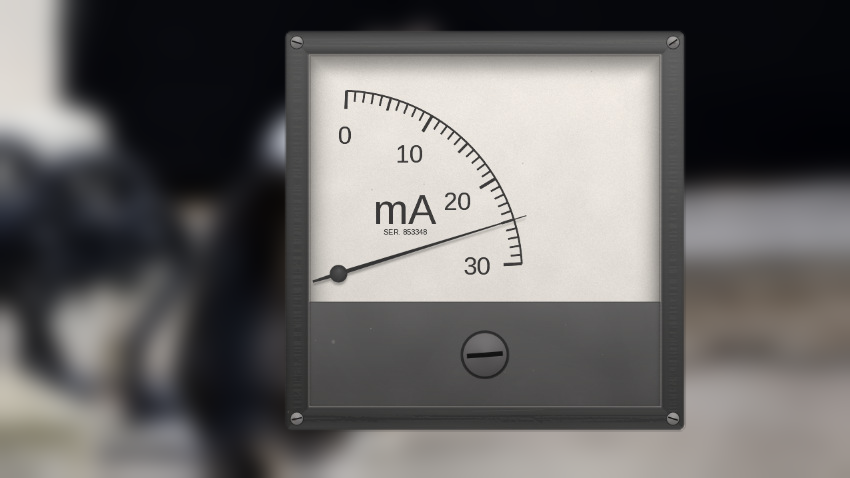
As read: 25; mA
